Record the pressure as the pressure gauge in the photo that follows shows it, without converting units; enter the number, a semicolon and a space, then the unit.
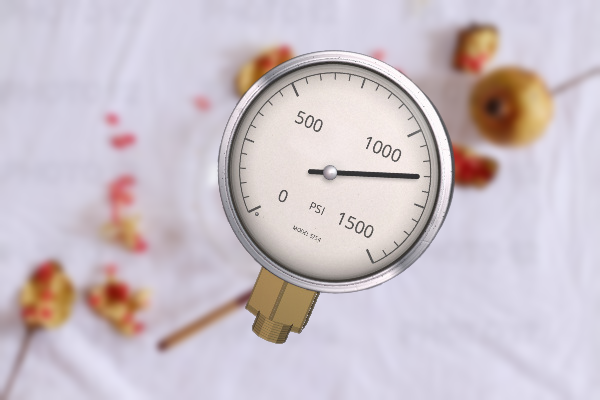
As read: 1150; psi
